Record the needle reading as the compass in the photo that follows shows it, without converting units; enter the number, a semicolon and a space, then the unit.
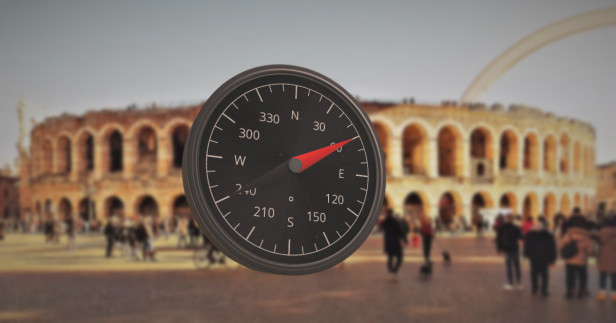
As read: 60; °
